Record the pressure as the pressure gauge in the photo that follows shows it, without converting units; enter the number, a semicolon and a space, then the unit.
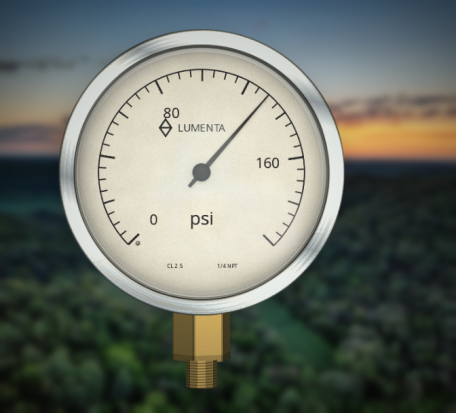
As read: 130; psi
